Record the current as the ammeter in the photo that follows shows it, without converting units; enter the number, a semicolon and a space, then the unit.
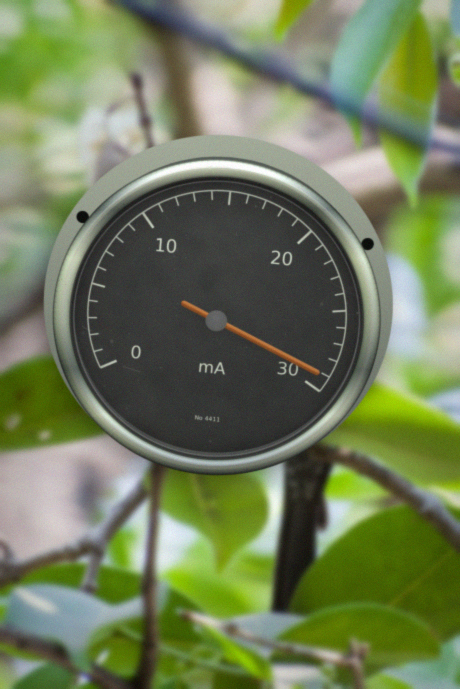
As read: 29; mA
